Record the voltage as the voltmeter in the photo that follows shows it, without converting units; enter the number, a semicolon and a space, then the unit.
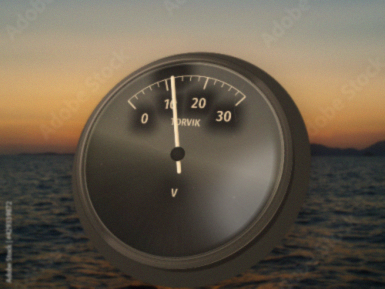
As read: 12; V
